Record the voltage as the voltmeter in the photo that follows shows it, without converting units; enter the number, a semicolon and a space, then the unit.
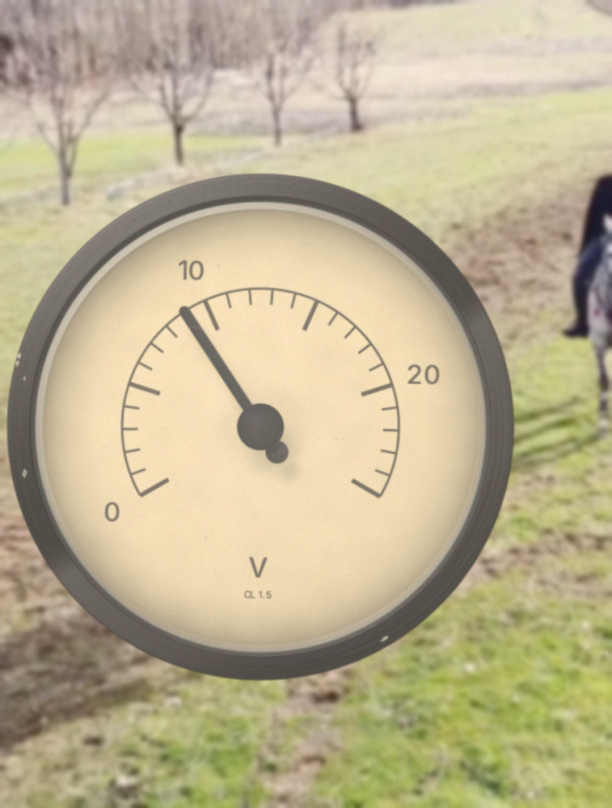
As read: 9; V
